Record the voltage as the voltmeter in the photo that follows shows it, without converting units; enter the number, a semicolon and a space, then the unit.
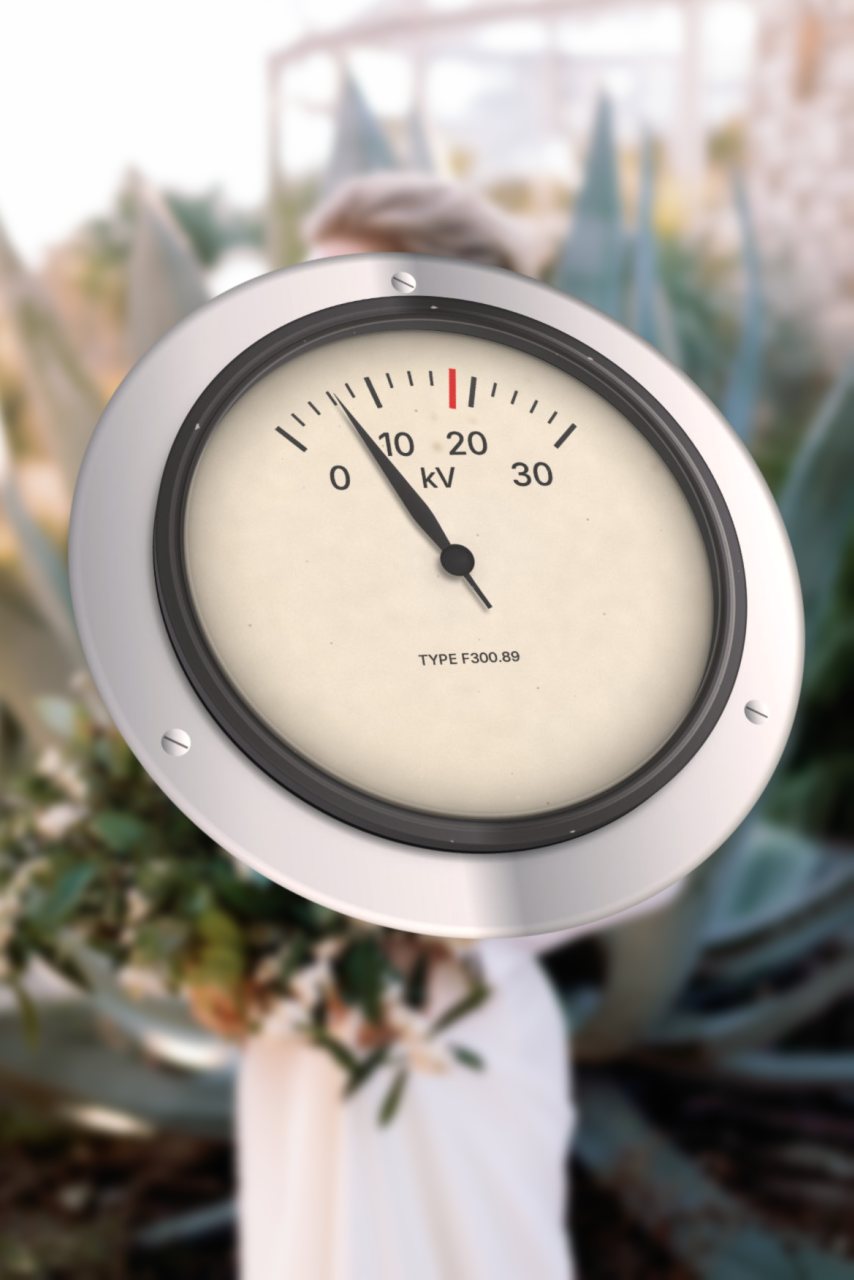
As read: 6; kV
